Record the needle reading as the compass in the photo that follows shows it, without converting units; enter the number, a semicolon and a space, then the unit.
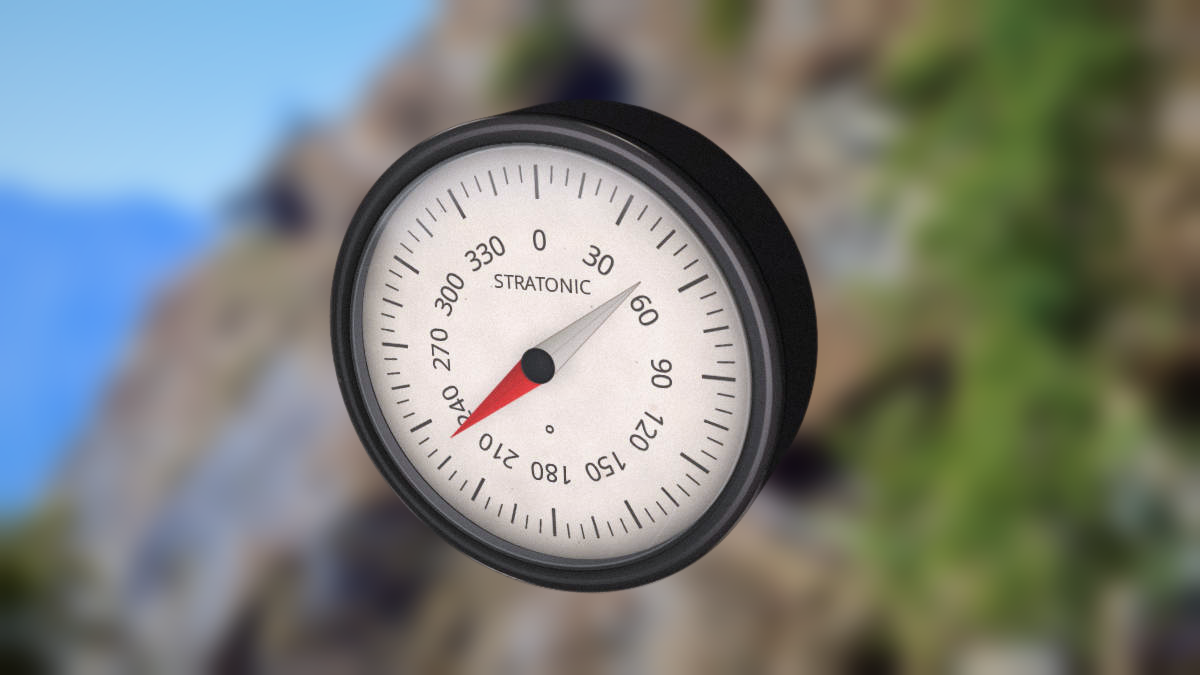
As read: 230; °
